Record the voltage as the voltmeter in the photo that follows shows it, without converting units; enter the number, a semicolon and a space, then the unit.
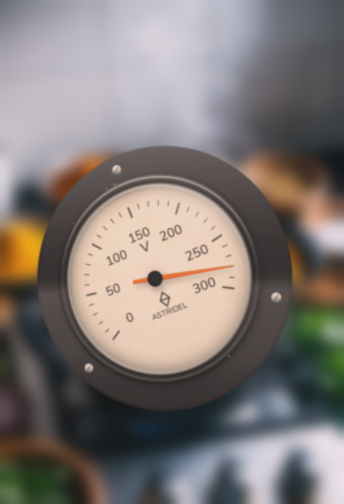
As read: 280; V
